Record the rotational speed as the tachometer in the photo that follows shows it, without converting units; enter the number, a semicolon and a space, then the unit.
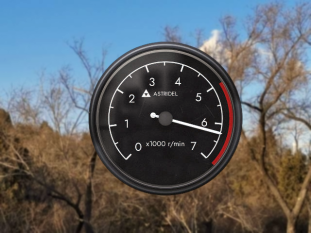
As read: 6250; rpm
